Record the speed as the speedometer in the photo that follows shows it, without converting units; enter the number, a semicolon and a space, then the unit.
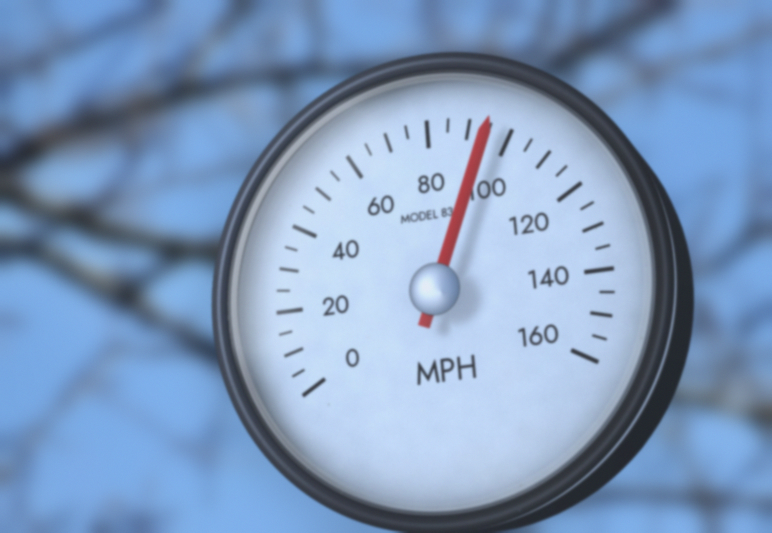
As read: 95; mph
